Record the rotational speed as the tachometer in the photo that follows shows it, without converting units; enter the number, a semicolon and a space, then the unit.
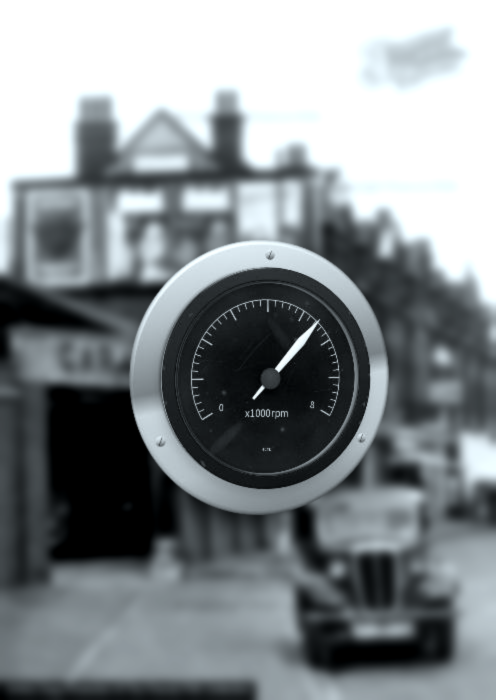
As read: 5400; rpm
